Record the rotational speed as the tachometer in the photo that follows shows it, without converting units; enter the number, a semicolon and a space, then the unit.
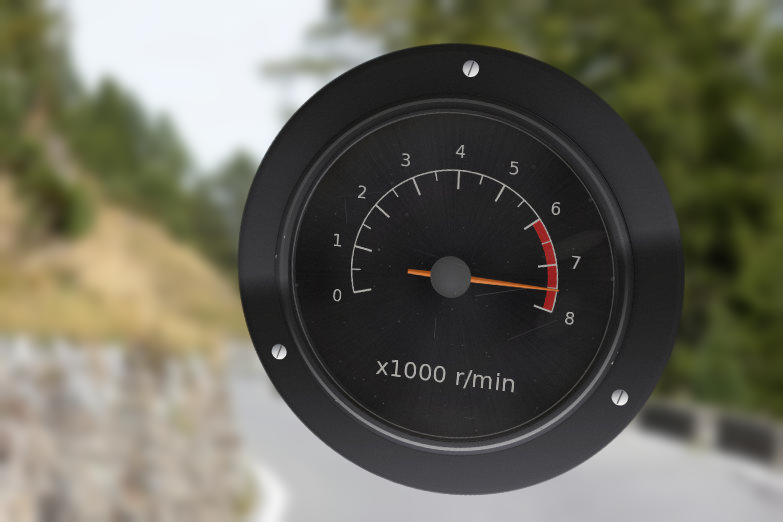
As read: 7500; rpm
